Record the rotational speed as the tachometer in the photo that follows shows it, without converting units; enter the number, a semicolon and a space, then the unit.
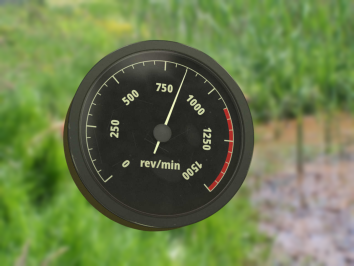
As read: 850; rpm
